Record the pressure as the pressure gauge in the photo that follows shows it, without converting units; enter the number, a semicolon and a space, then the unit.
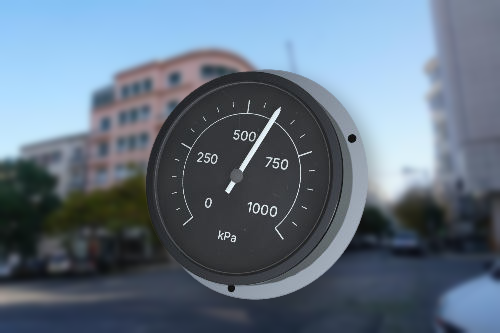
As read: 600; kPa
